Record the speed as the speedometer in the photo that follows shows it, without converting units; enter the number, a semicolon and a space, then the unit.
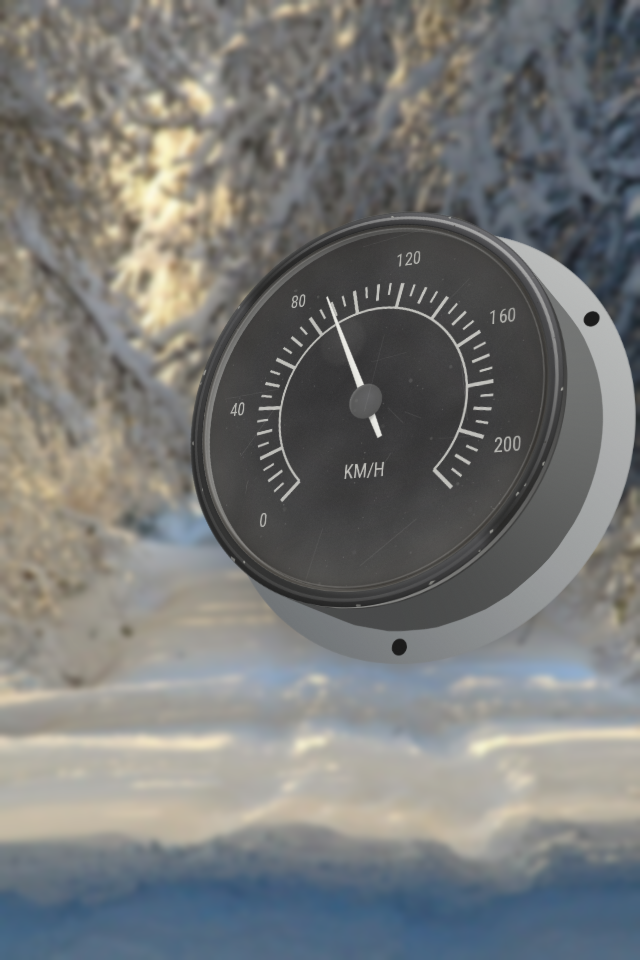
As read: 90; km/h
